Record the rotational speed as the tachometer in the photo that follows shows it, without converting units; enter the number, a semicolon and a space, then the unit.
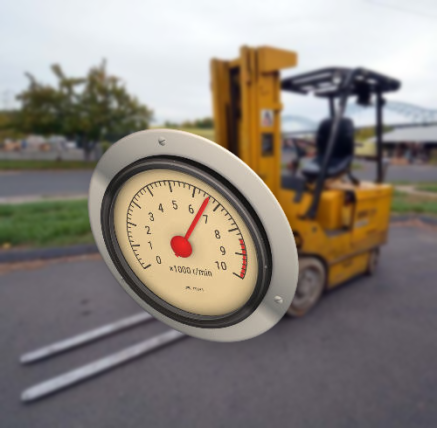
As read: 6600; rpm
